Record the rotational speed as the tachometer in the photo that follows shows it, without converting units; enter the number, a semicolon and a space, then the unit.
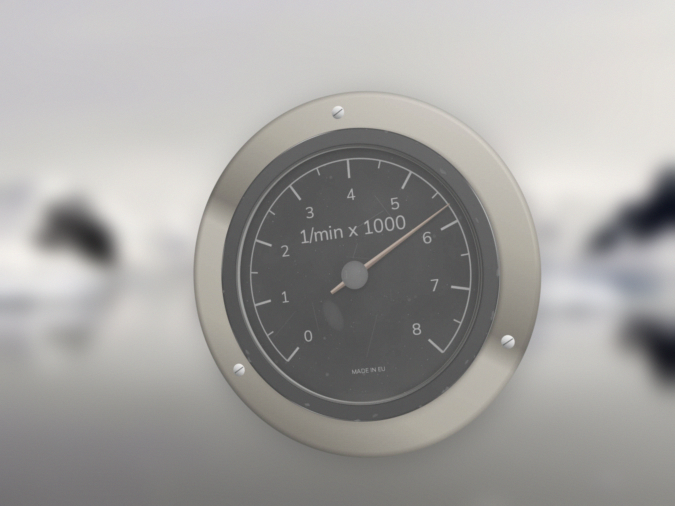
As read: 5750; rpm
